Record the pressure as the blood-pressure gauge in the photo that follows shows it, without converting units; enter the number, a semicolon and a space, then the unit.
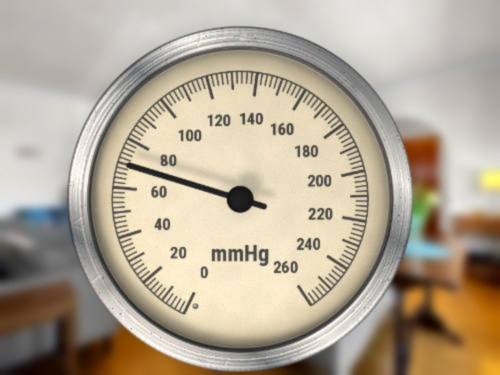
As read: 70; mmHg
